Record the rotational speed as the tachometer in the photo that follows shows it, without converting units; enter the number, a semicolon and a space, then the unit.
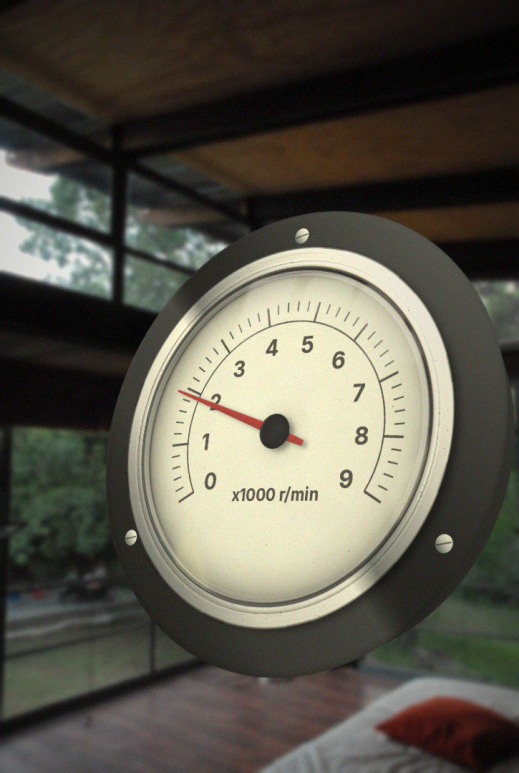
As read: 1900; rpm
